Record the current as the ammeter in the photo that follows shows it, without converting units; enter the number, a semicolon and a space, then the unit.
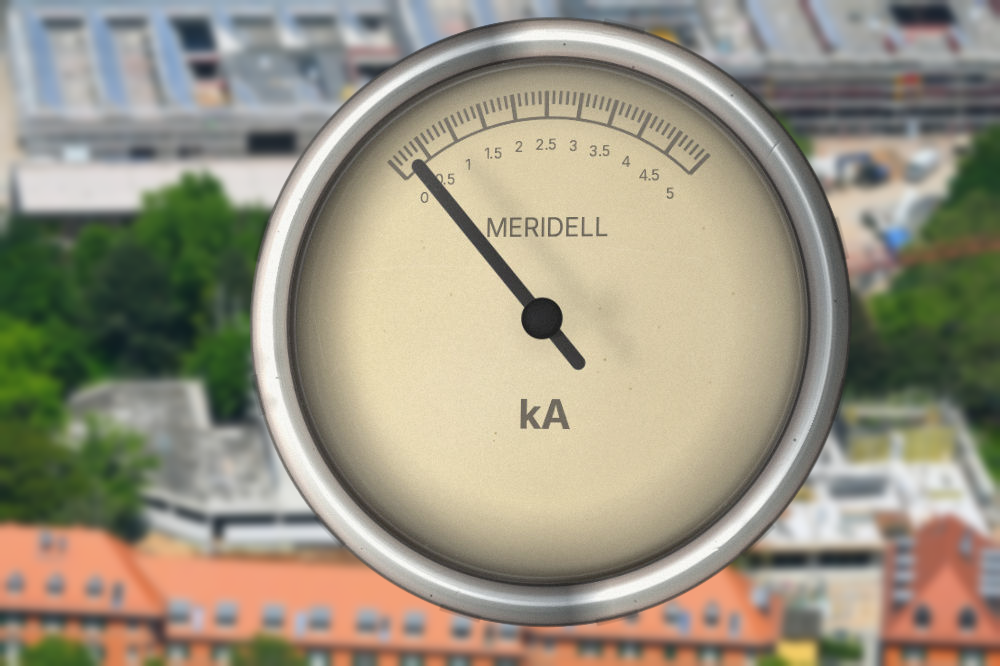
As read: 0.3; kA
